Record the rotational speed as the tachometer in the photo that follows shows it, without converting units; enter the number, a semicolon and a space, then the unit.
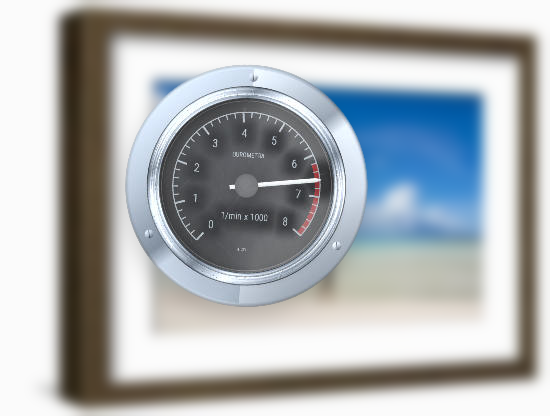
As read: 6600; rpm
